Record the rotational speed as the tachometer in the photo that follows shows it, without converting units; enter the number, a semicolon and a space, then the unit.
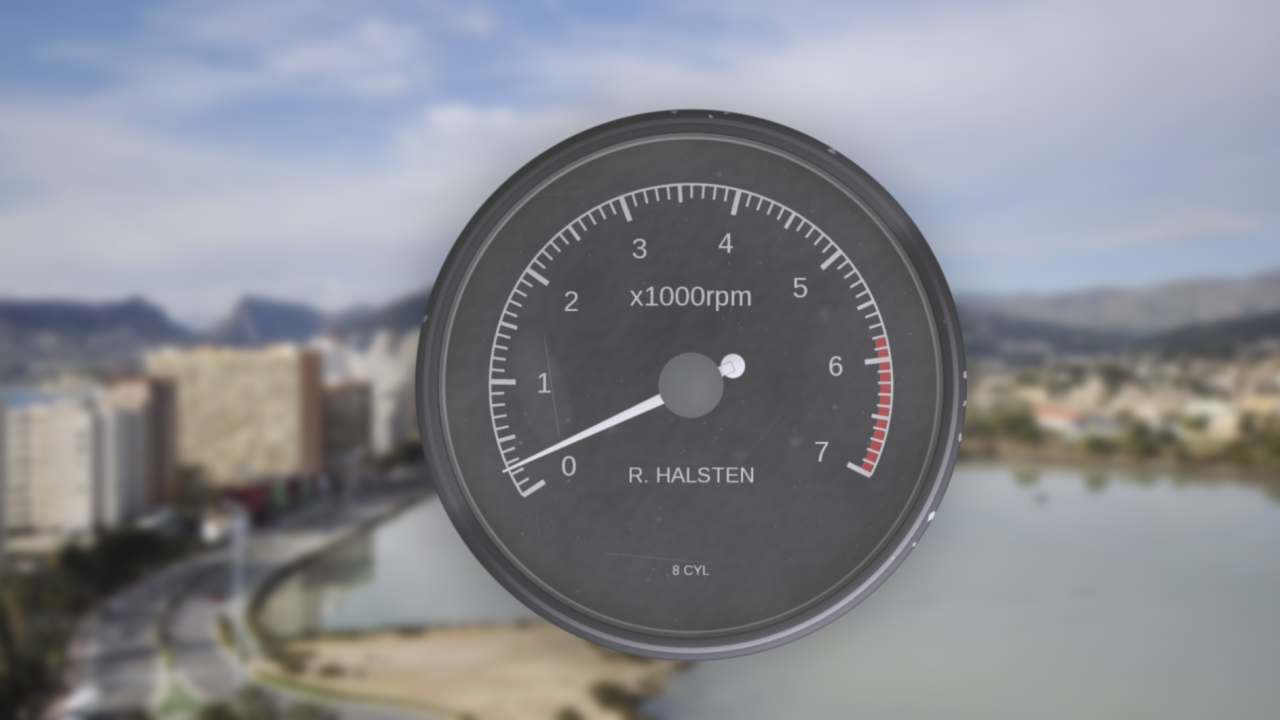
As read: 250; rpm
